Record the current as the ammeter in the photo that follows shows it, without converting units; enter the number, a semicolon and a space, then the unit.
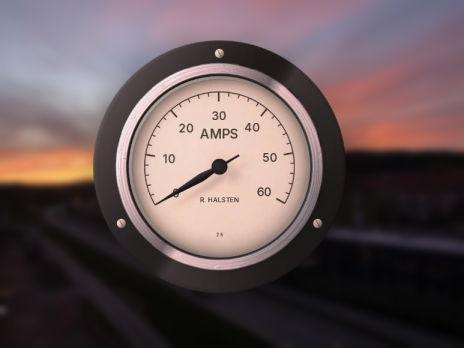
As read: 0; A
